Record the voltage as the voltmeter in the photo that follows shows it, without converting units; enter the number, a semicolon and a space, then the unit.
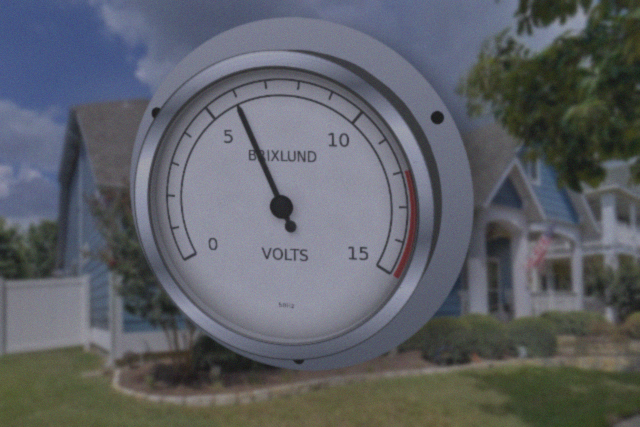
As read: 6; V
